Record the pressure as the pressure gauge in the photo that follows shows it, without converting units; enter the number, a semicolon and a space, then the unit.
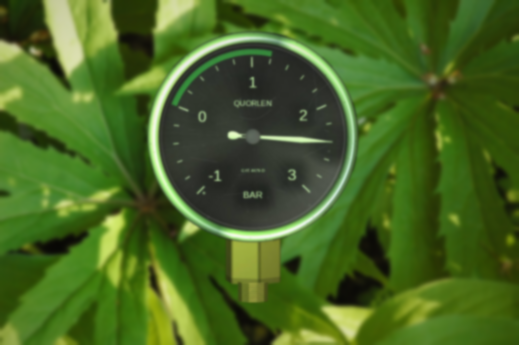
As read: 2.4; bar
